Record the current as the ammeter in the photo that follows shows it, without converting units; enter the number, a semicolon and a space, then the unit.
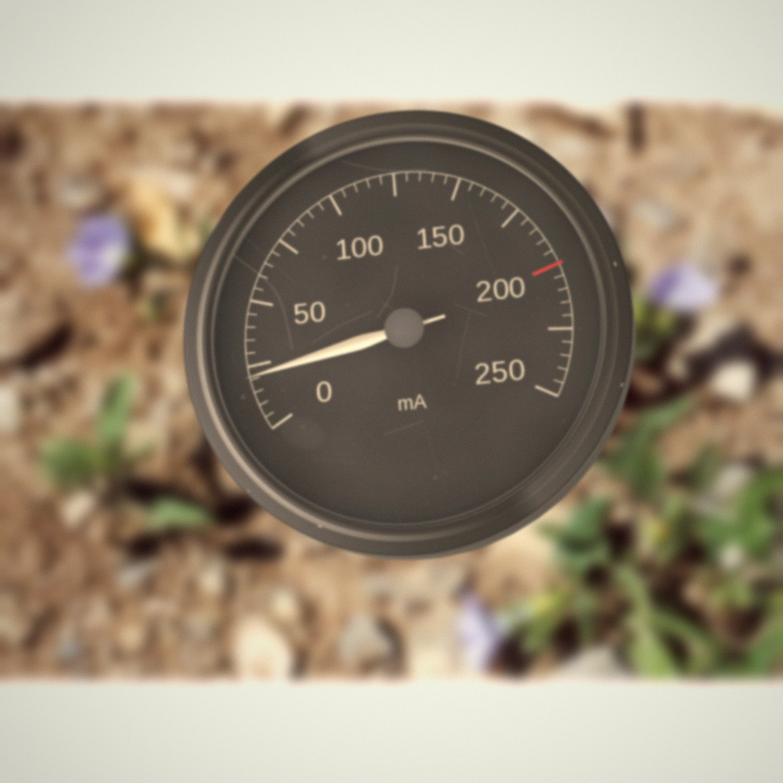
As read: 20; mA
